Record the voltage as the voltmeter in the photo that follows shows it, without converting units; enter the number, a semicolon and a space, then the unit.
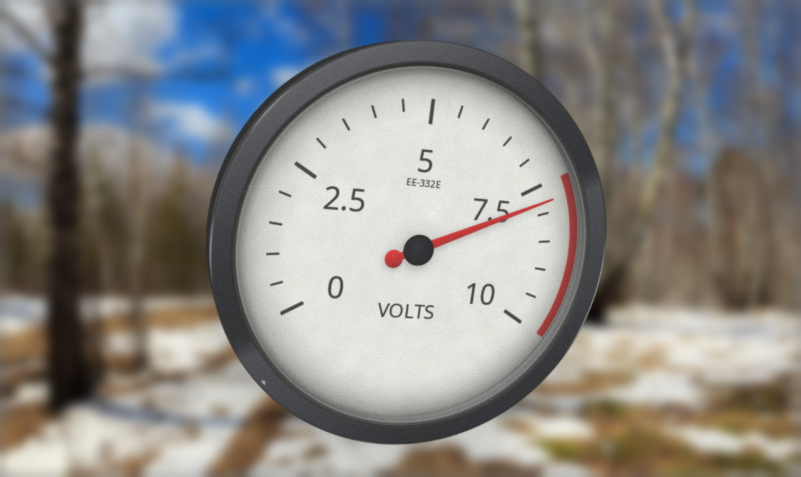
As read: 7.75; V
